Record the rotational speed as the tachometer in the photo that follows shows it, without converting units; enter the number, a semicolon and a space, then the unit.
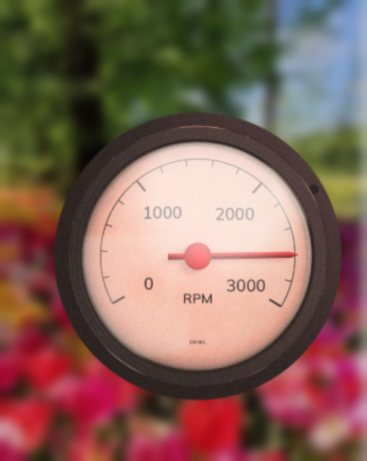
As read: 2600; rpm
